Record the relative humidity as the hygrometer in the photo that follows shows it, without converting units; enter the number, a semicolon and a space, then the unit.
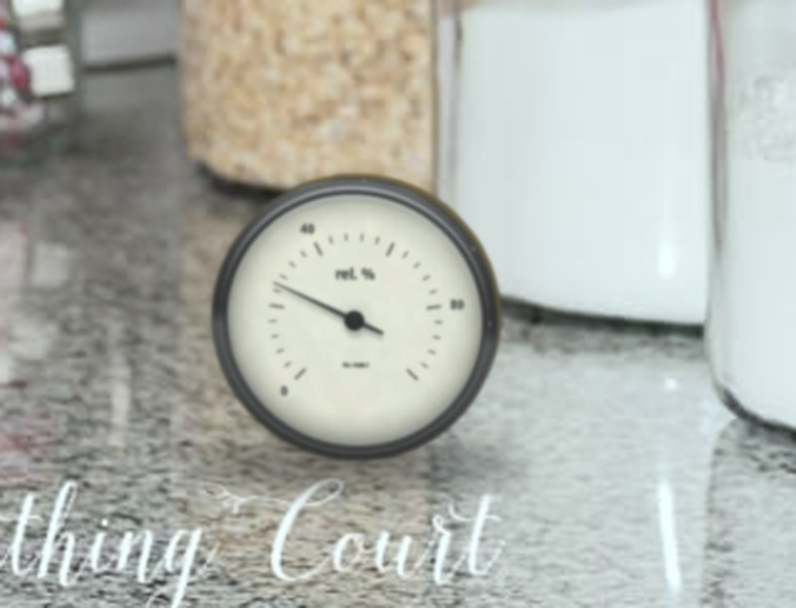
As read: 26; %
